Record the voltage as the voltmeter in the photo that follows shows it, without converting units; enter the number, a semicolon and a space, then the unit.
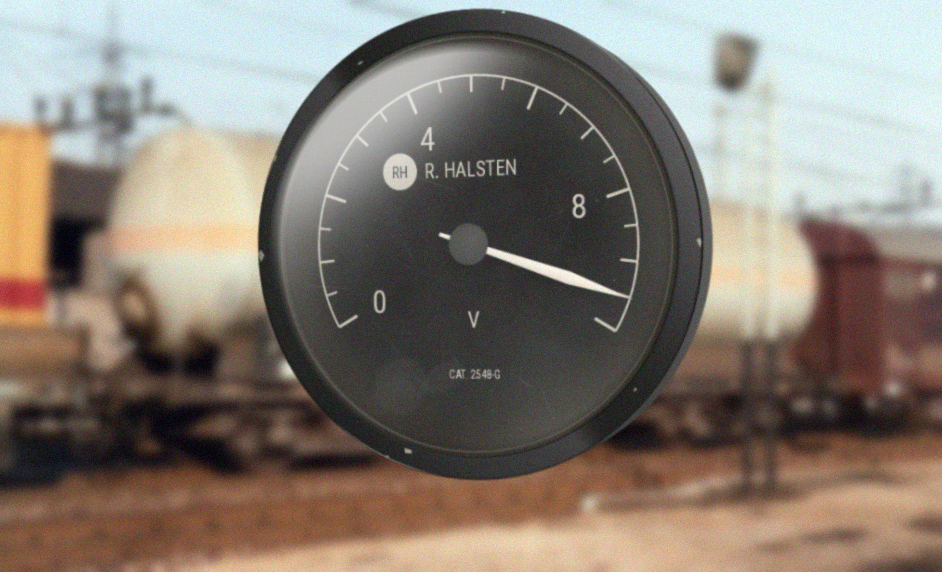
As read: 9.5; V
